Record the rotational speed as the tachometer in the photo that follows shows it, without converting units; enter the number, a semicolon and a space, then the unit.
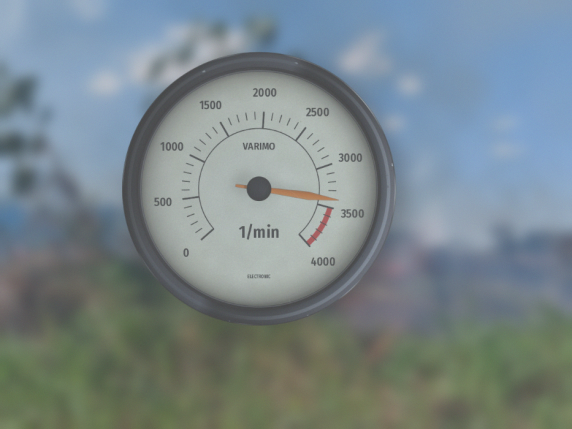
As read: 3400; rpm
